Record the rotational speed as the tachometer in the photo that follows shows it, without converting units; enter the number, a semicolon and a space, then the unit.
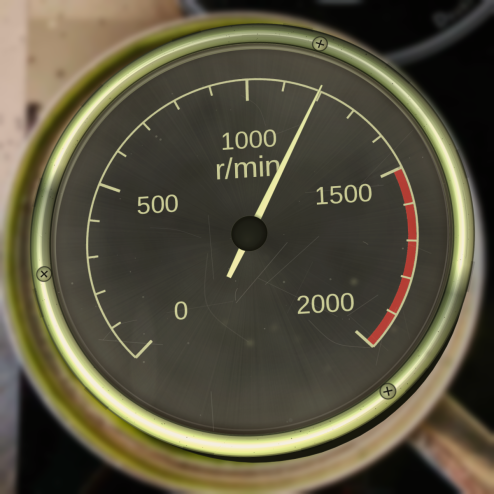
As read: 1200; rpm
